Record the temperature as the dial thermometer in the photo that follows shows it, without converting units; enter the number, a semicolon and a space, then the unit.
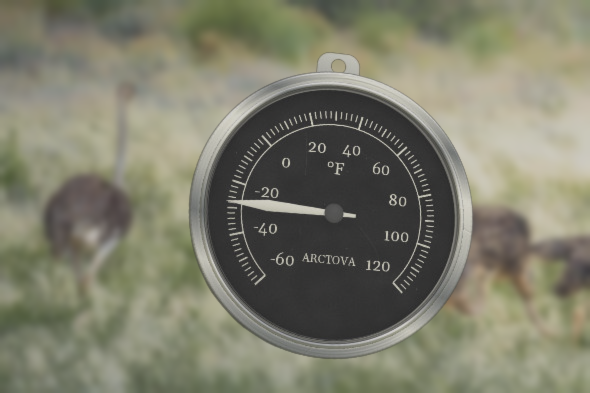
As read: -28; °F
